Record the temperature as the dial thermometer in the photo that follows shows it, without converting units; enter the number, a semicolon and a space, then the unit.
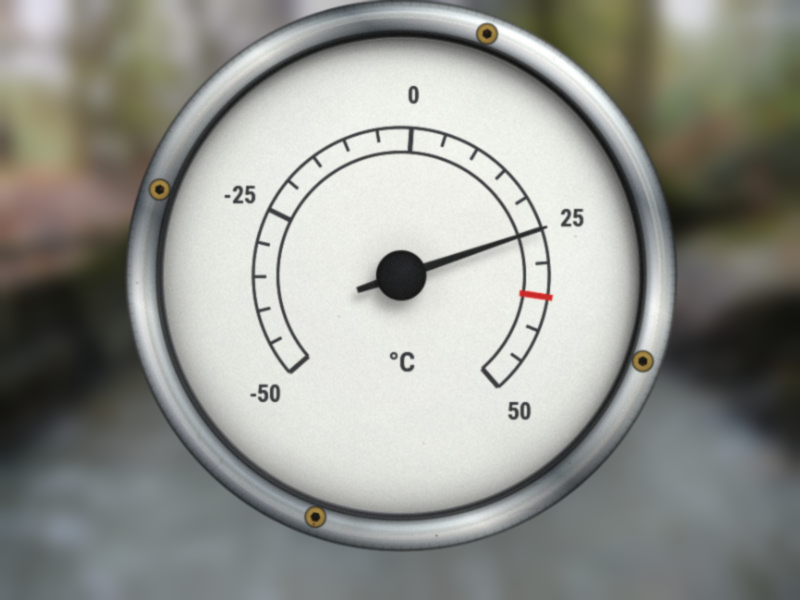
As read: 25; °C
